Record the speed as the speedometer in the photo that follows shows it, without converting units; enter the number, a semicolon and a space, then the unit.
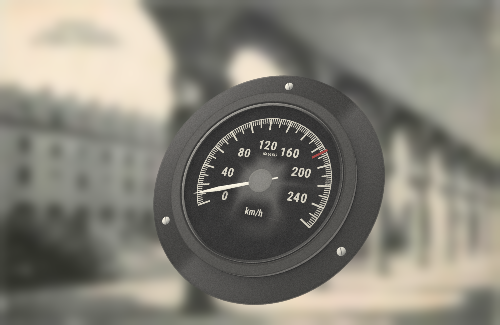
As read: 10; km/h
